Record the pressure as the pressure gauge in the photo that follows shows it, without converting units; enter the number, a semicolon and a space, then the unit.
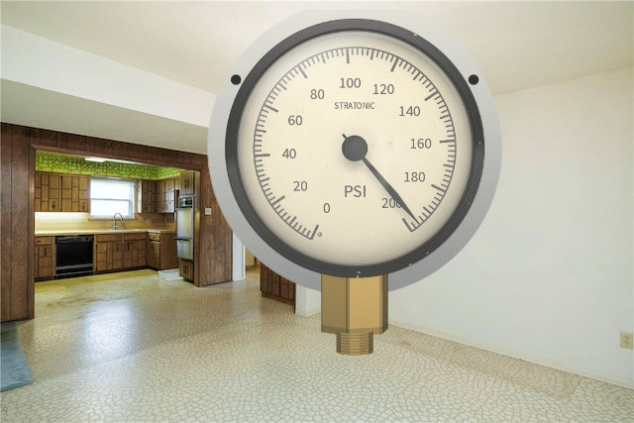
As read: 196; psi
